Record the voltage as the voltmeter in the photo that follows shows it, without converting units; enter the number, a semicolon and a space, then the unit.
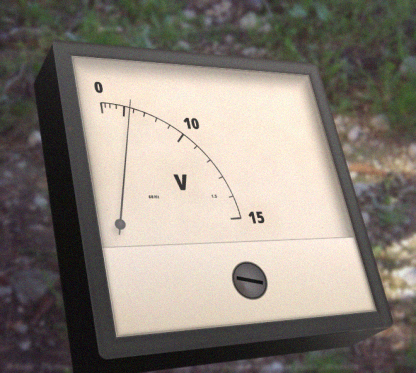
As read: 5.5; V
